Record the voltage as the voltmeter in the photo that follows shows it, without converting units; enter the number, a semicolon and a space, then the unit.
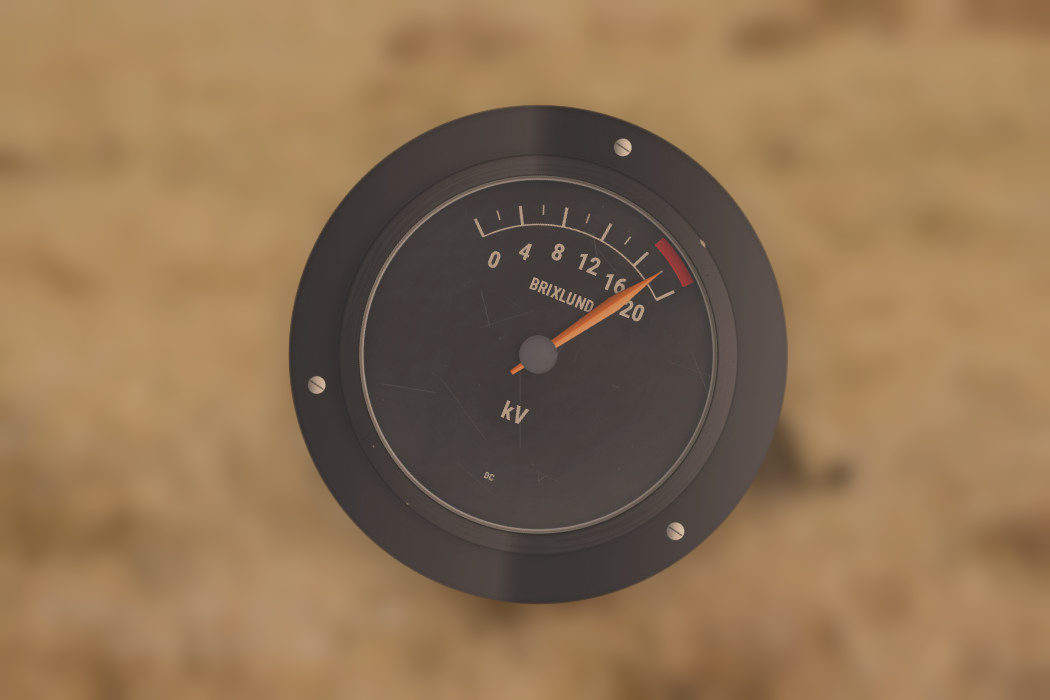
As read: 18; kV
